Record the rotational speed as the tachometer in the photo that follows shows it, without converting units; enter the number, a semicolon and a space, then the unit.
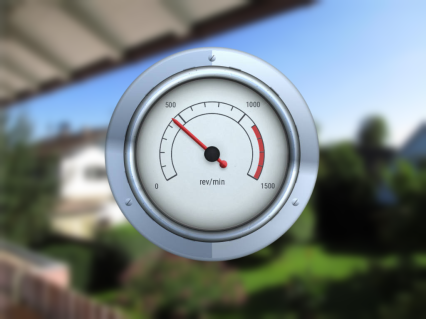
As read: 450; rpm
